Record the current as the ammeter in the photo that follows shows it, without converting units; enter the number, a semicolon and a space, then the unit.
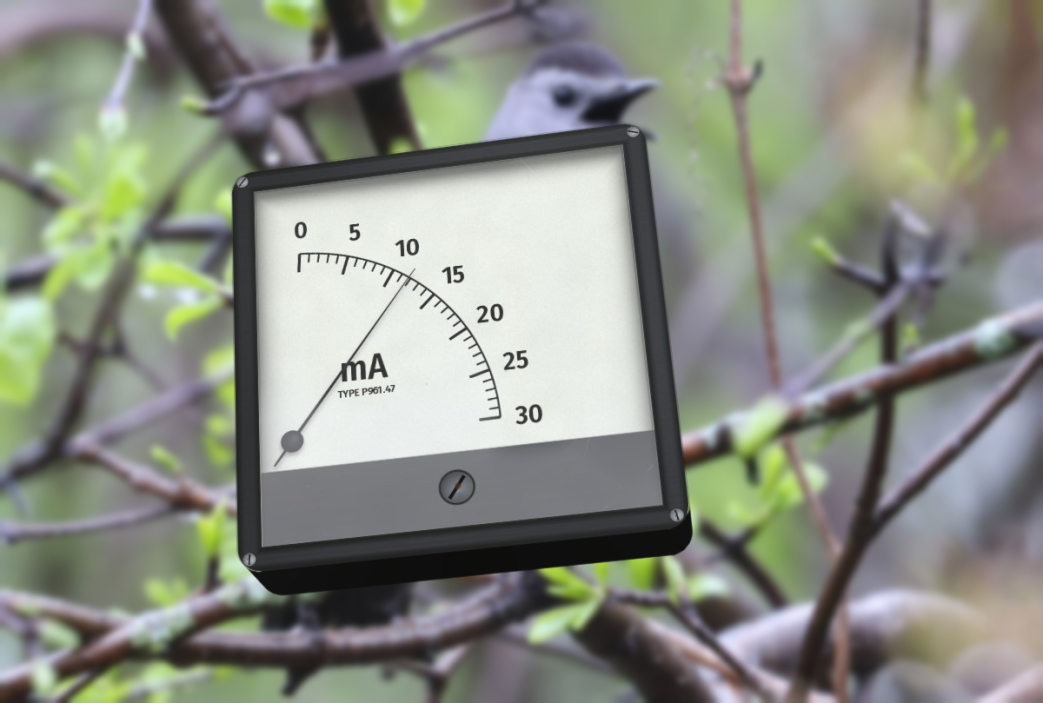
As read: 12; mA
